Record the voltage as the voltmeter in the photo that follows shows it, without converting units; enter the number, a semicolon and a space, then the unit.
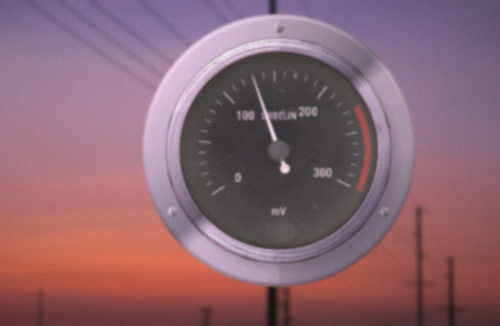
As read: 130; mV
